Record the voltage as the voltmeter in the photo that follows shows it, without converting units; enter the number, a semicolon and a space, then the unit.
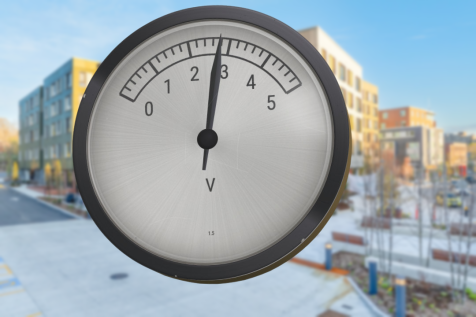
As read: 2.8; V
